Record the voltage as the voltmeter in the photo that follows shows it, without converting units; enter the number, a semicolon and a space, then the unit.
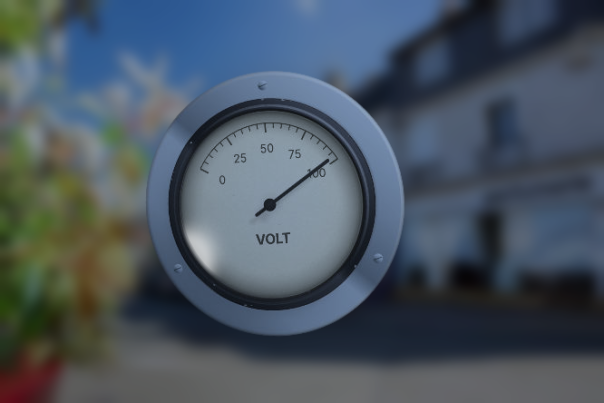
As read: 97.5; V
